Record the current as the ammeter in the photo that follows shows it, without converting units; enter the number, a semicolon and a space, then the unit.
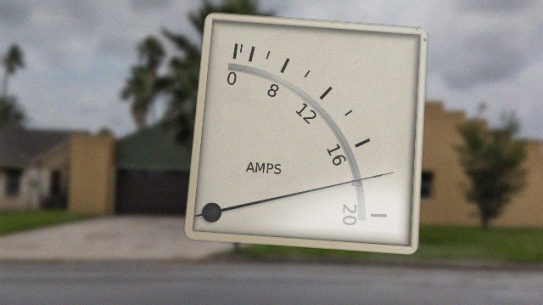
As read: 18; A
